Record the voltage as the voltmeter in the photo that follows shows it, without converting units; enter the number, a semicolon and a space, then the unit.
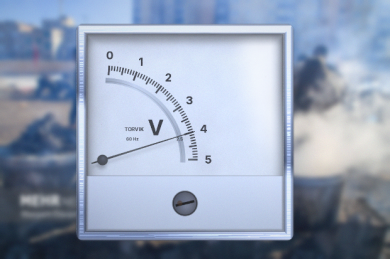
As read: 4; V
